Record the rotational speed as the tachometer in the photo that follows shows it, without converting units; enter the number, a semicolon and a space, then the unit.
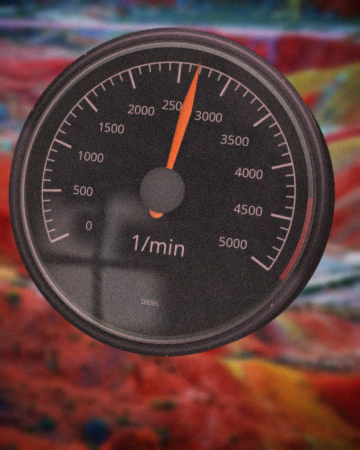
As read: 2700; rpm
